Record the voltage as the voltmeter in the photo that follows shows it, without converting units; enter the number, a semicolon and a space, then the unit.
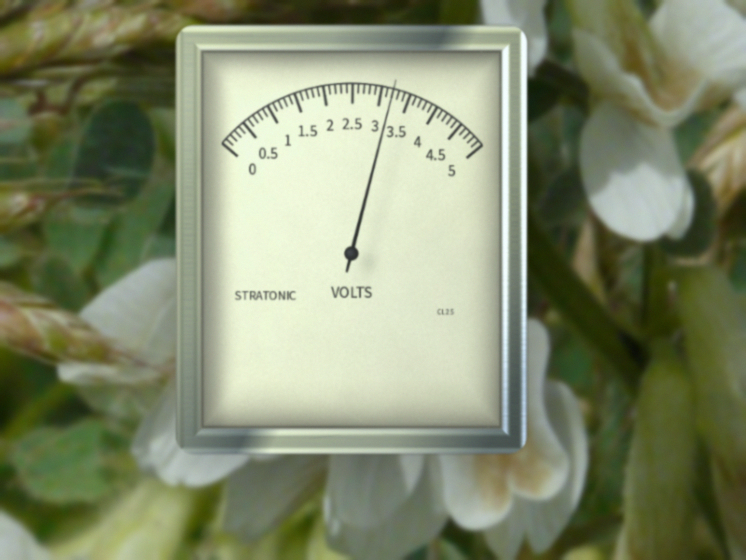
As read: 3.2; V
